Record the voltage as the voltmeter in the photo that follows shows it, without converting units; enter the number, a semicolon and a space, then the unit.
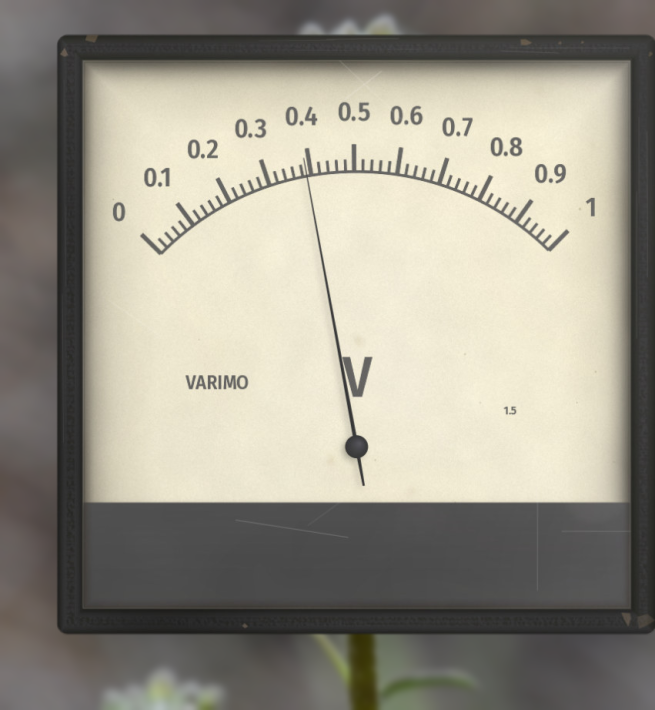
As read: 0.39; V
